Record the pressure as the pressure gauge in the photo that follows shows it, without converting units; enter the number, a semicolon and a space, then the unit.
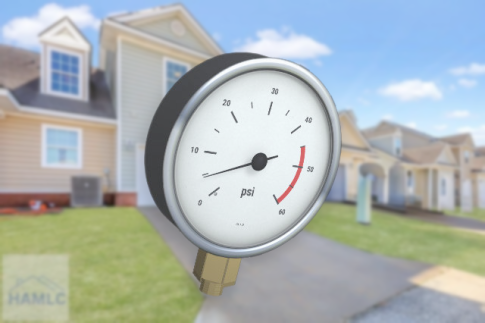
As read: 5; psi
